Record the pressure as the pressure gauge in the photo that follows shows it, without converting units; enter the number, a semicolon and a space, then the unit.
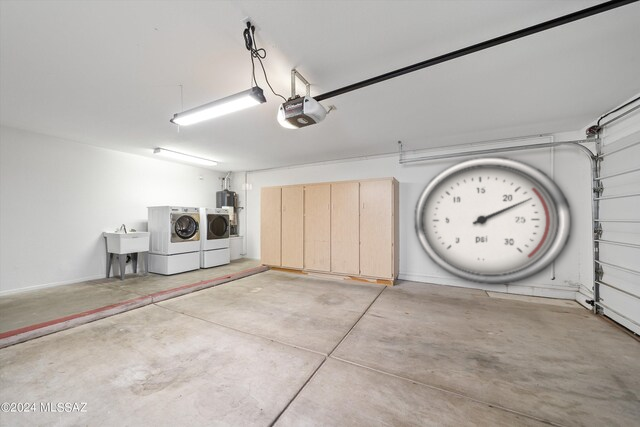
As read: 22; psi
